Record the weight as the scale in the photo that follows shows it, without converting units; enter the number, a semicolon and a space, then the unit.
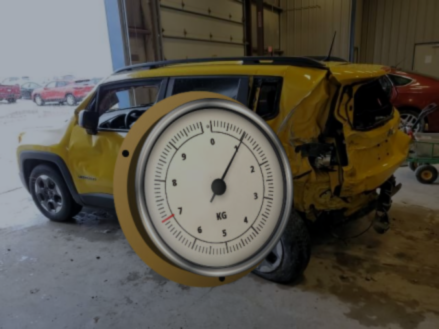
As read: 1; kg
